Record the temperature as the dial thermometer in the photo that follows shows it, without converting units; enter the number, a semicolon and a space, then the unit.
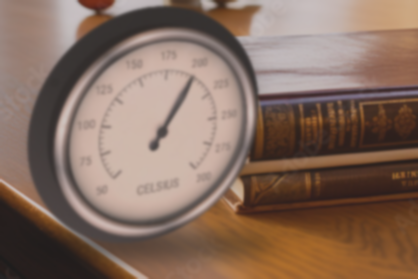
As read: 200; °C
